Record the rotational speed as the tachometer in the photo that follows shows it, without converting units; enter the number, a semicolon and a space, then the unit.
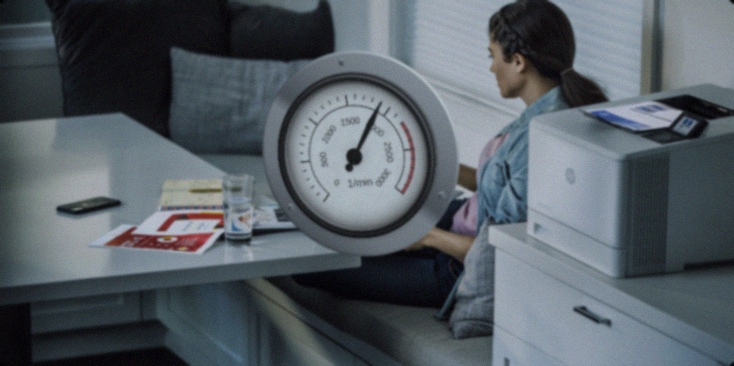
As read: 1900; rpm
